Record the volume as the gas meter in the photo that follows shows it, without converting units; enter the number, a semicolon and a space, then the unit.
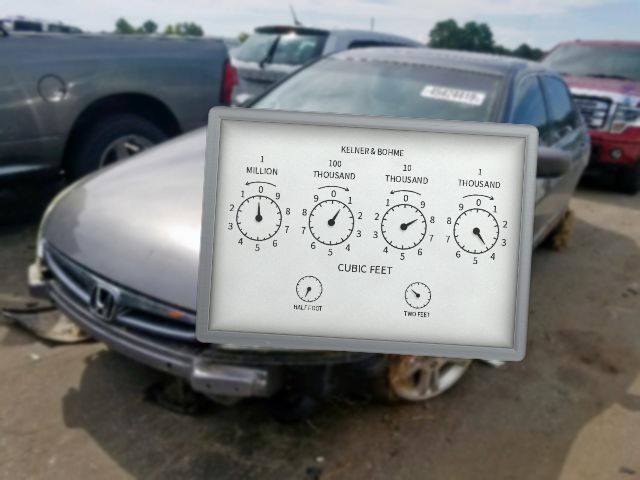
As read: 8400; ft³
